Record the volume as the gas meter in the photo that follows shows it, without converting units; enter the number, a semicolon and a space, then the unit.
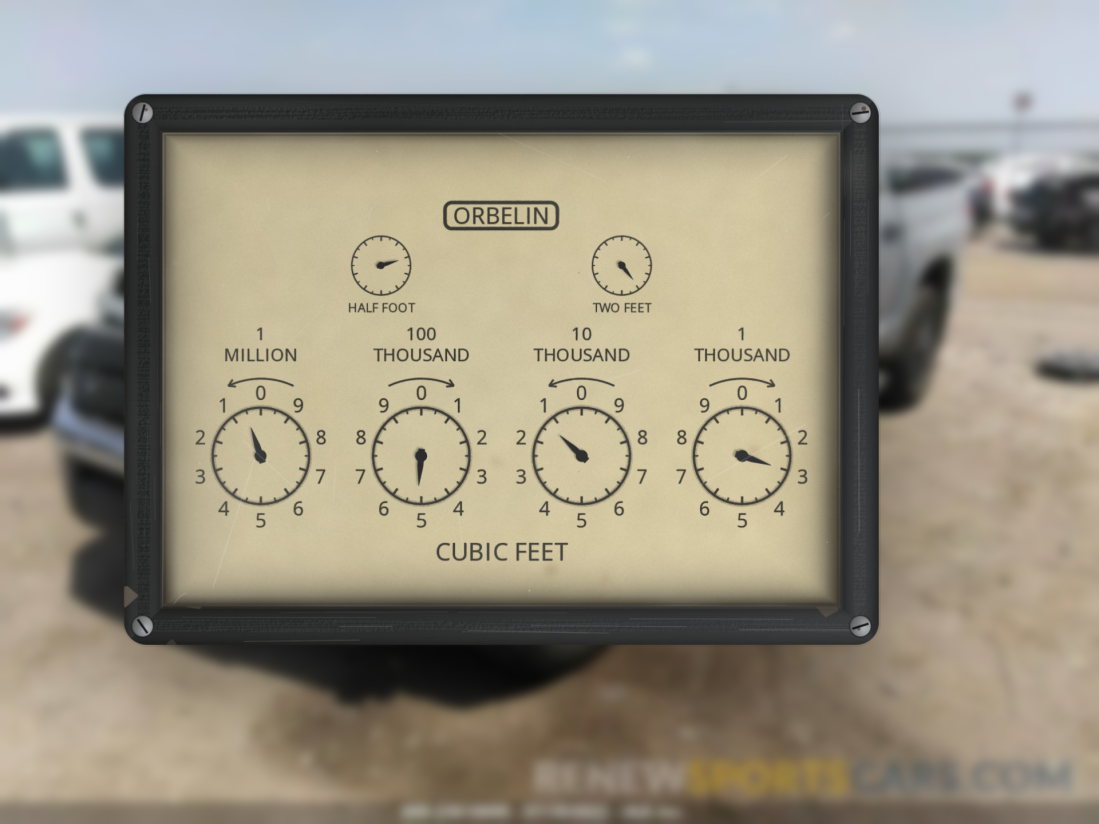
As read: 51300; ft³
